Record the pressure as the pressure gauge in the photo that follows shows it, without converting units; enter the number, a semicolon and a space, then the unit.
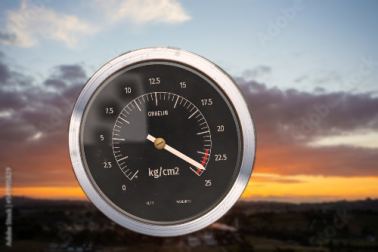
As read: 24; kg/cm²
